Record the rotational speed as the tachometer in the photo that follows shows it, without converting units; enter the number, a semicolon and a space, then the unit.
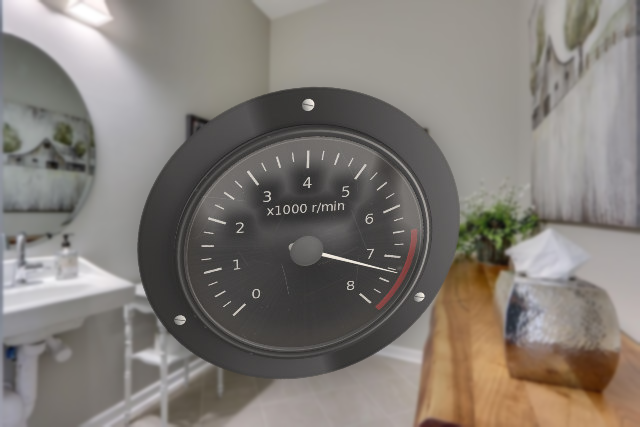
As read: 7250; rpm
